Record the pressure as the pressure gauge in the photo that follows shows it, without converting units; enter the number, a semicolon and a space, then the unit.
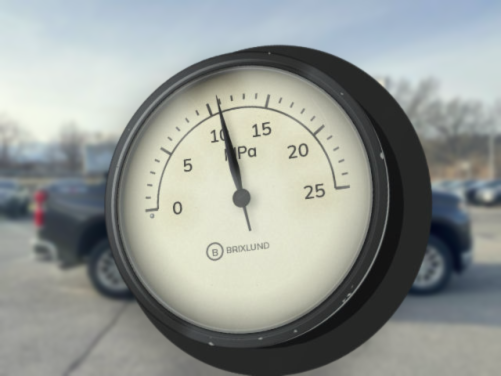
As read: 11; MPa
